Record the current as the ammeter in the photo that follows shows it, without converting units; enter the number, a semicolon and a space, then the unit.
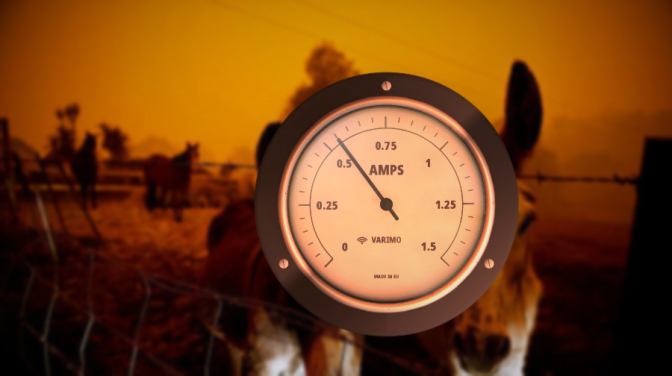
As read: 0.55; A
